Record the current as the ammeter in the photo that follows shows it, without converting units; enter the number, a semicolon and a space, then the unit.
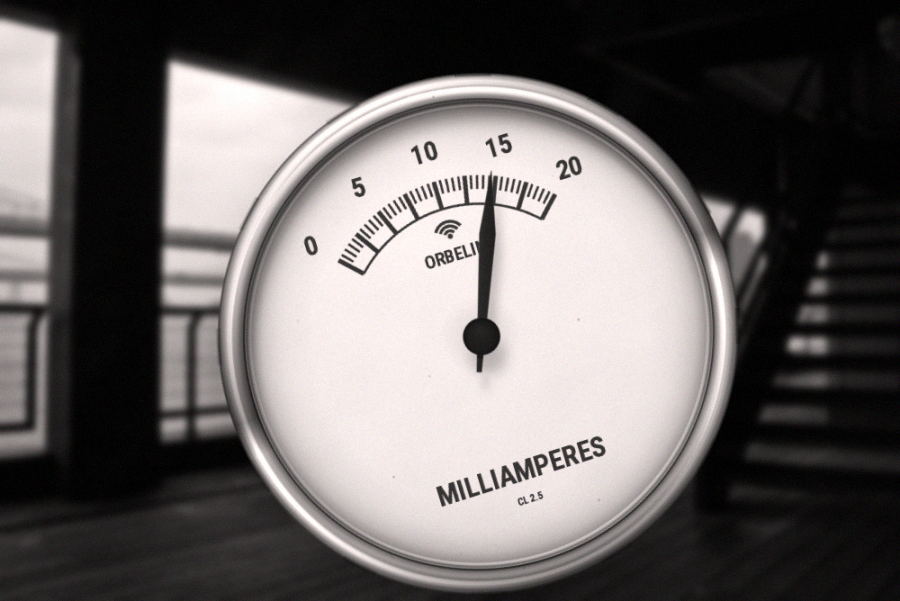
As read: 14.5; mA
